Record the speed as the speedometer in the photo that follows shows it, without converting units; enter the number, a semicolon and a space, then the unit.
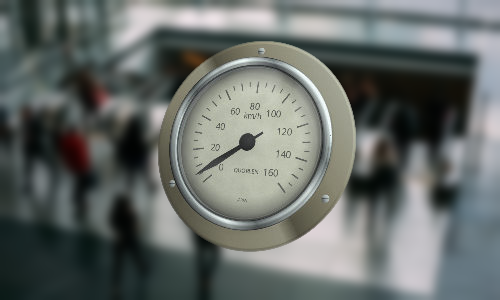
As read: 5; km/h
